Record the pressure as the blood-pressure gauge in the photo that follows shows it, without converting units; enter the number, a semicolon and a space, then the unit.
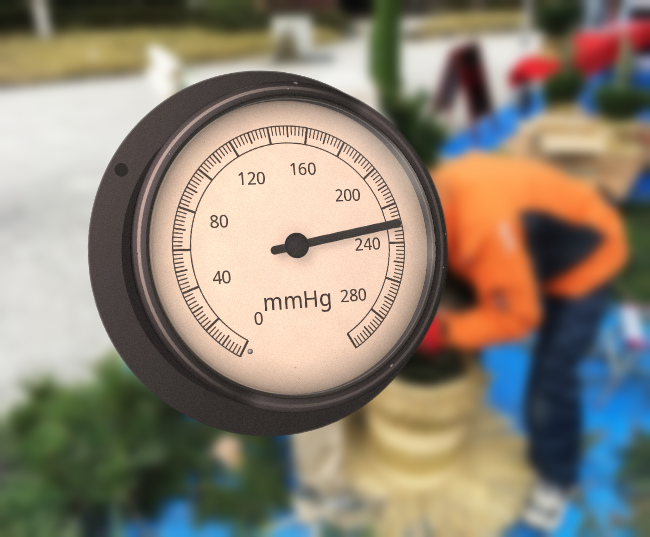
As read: 230; mmHg
